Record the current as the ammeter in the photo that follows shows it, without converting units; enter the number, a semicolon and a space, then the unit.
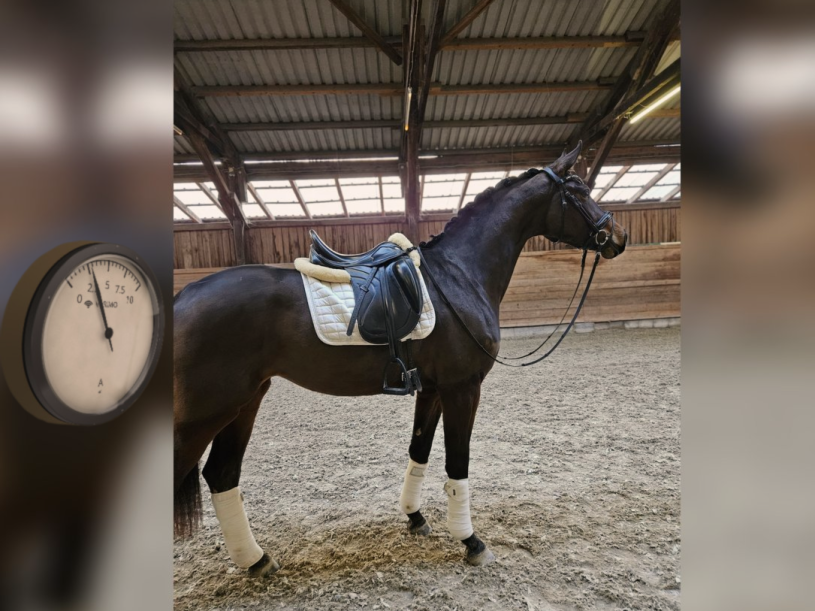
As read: 2.5; A
